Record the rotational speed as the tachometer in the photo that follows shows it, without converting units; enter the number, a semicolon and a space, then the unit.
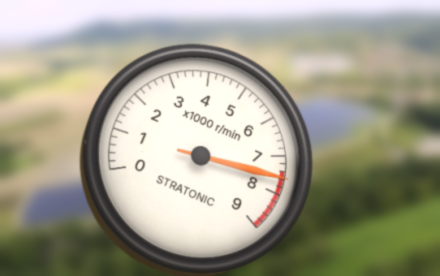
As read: 7600; rpm
